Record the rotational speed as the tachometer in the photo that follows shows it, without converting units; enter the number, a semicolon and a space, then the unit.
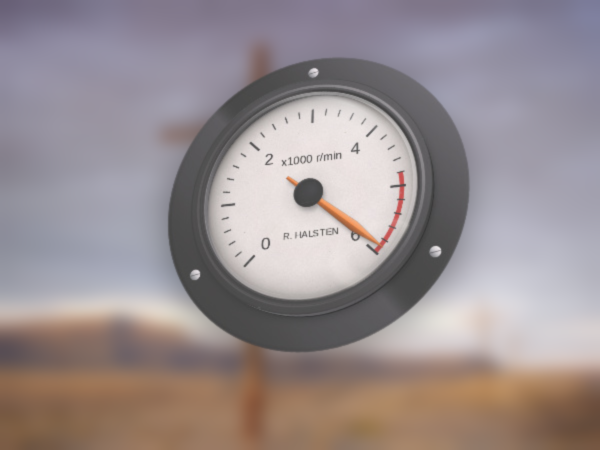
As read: 5900; rpm
